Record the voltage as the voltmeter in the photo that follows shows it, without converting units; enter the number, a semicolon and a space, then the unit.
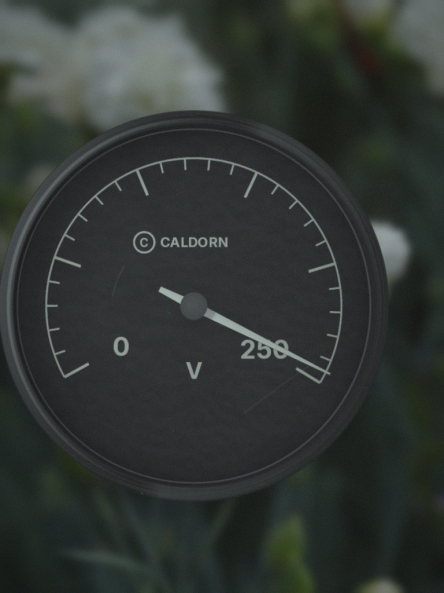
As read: 245; V
